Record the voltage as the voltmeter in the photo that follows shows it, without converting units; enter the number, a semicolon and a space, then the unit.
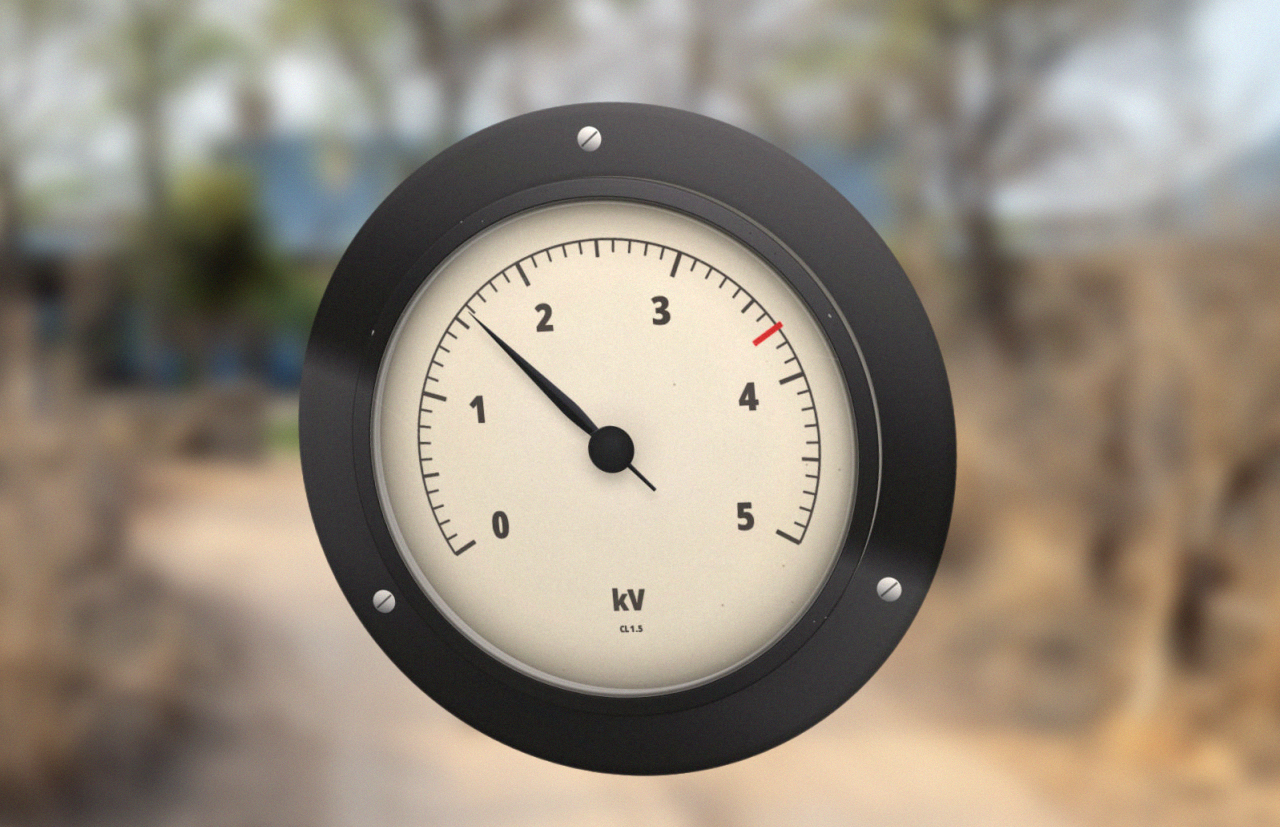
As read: 1.6; kV
